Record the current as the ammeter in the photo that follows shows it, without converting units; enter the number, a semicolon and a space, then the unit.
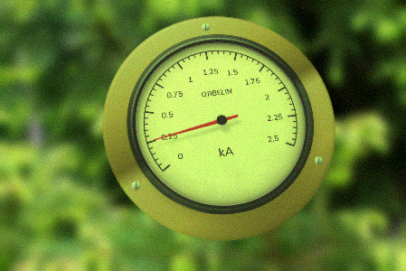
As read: 0.25; kA
